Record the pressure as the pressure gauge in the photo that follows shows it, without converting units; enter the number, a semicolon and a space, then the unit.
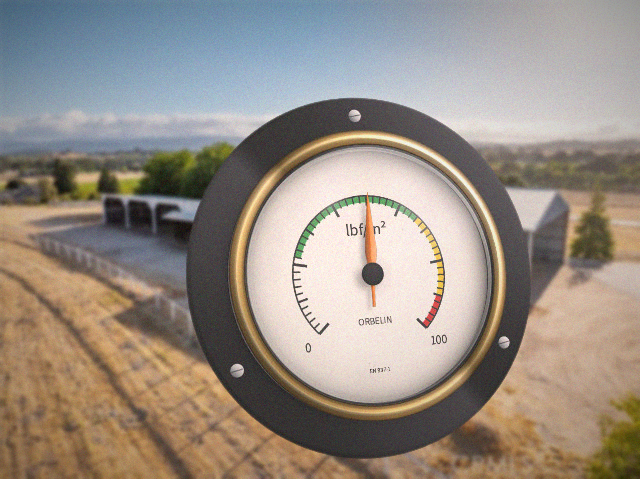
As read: 50; psi
